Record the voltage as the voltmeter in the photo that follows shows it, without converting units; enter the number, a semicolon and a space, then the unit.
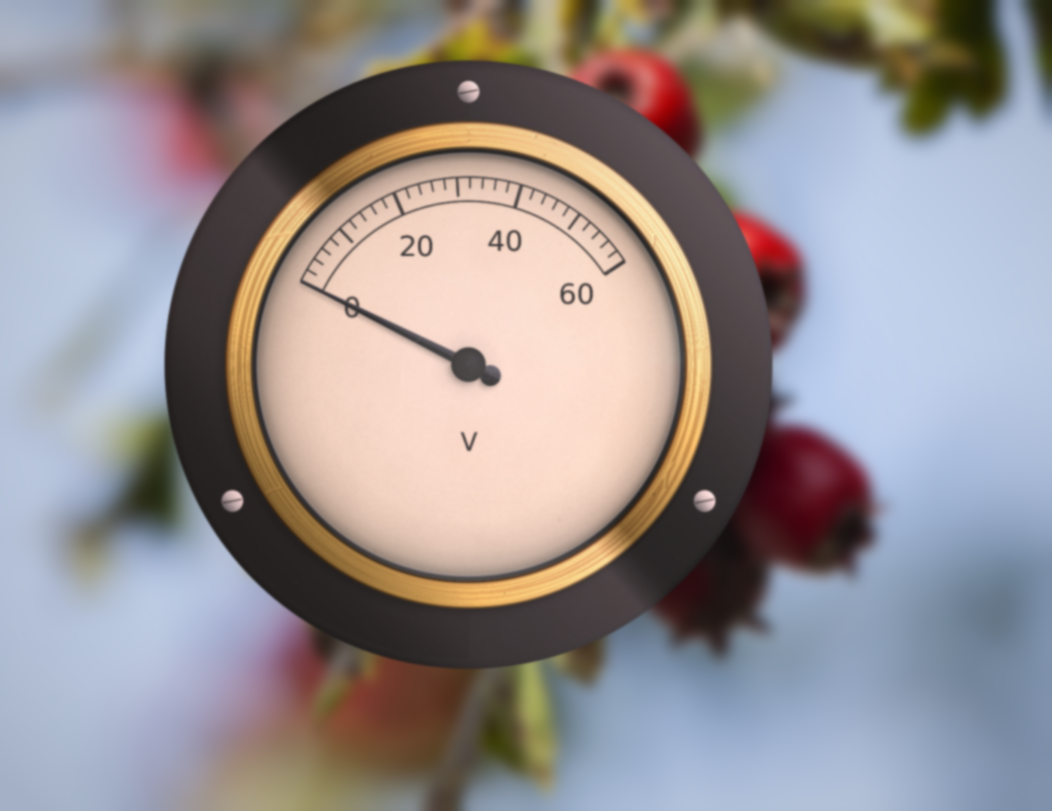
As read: 0; V
